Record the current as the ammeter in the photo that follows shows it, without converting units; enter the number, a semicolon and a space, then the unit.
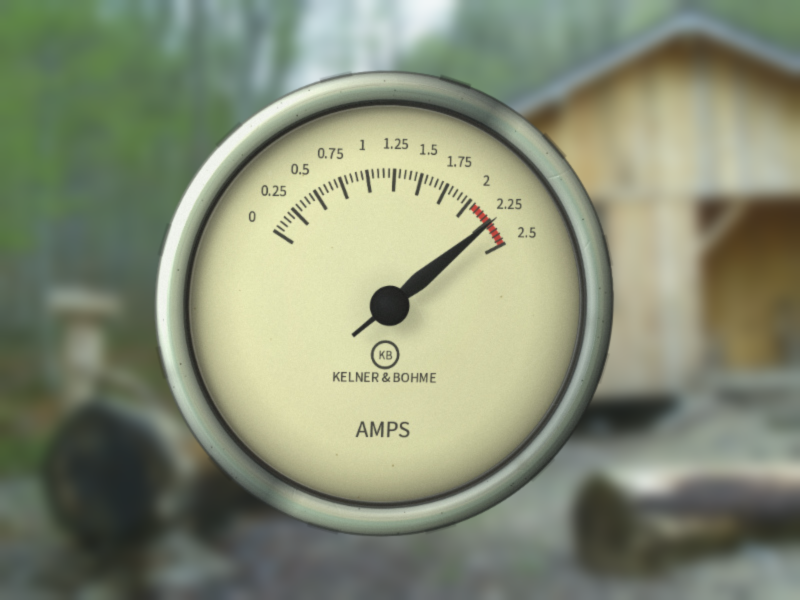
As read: 2.25; A
